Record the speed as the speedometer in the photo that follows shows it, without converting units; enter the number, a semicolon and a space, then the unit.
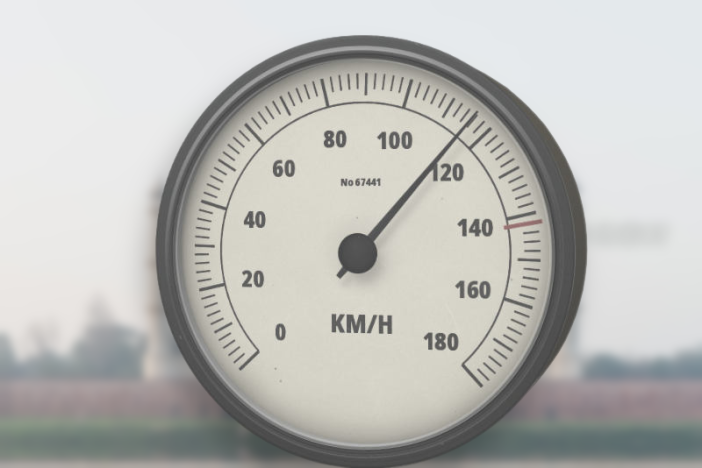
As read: 116; km/h
